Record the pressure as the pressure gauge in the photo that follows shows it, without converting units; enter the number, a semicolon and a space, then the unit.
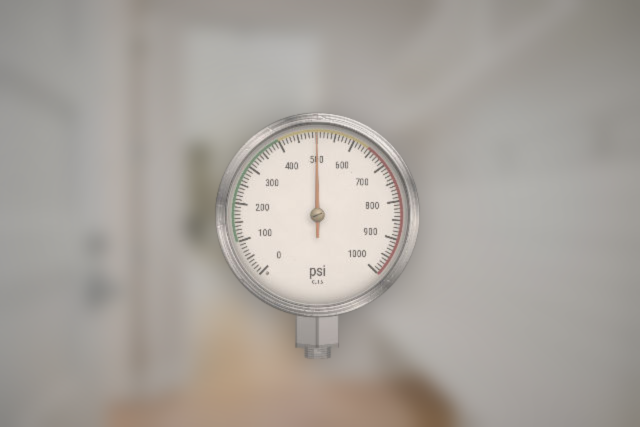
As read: 500; psi
